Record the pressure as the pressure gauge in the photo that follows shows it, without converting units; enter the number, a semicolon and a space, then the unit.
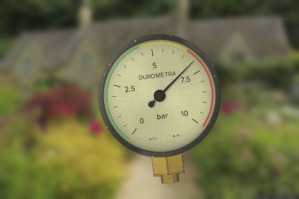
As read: 7; bar
